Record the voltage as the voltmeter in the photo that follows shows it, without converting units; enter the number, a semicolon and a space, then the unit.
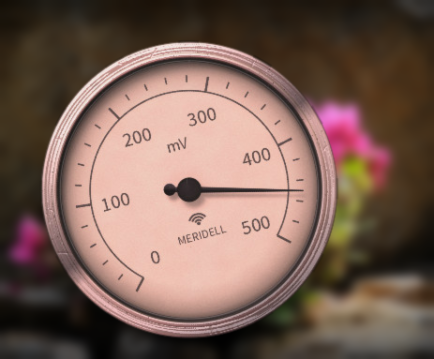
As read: 450; mV
